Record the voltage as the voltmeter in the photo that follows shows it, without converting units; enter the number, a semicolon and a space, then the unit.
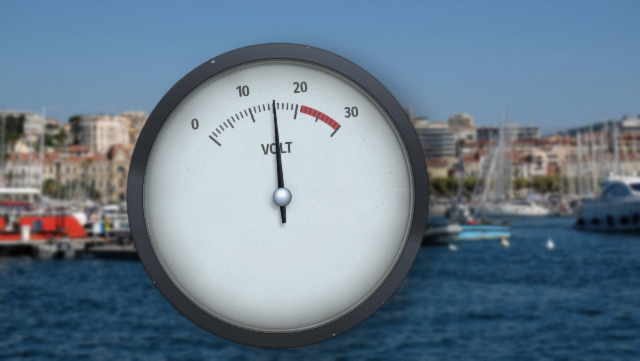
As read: 15; V
